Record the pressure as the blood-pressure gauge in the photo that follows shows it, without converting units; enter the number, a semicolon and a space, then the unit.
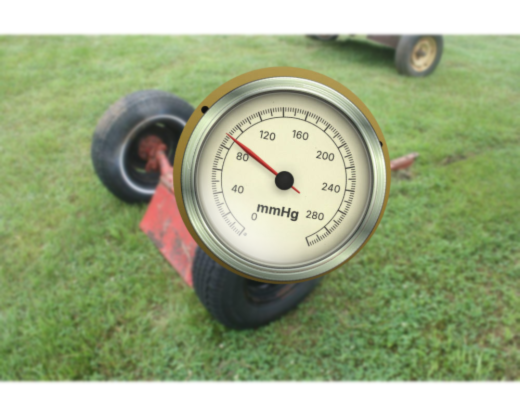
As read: 90; mmHg
